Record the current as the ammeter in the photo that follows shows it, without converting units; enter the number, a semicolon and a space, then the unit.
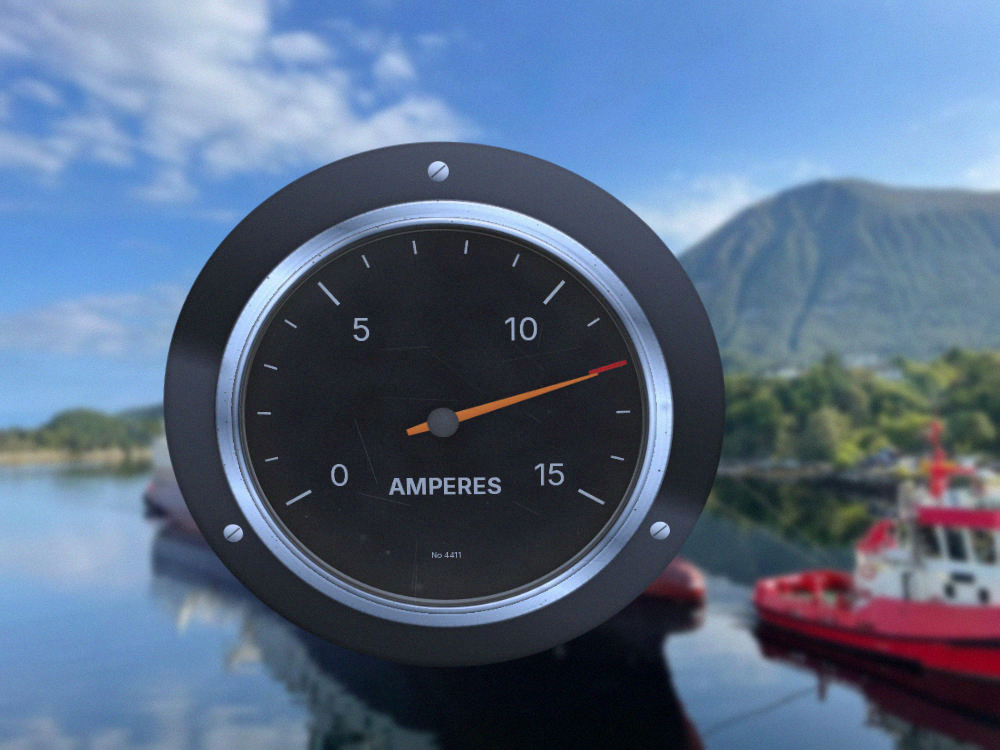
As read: 12; A
